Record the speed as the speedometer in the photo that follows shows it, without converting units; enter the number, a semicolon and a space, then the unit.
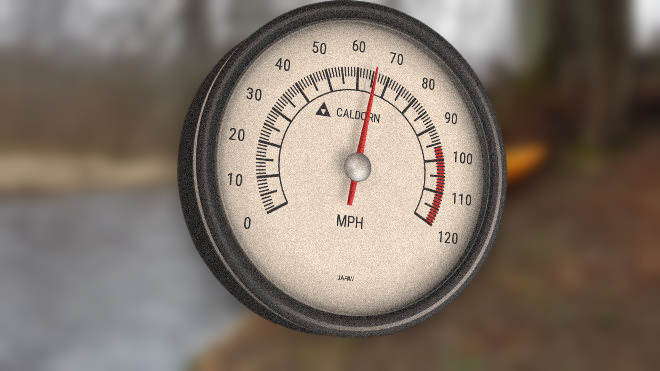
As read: 65; mph
